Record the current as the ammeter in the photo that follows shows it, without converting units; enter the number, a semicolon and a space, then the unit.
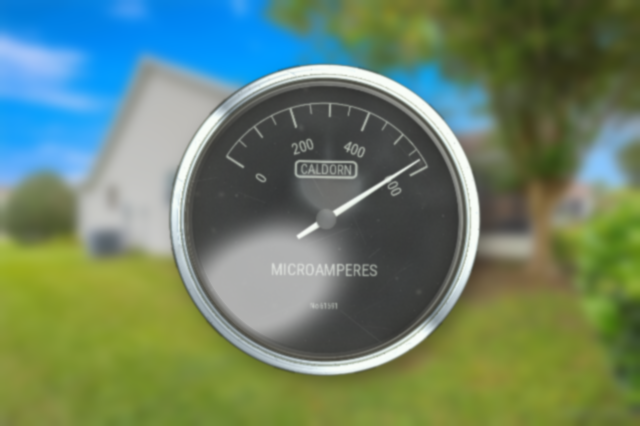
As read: 575; µA
